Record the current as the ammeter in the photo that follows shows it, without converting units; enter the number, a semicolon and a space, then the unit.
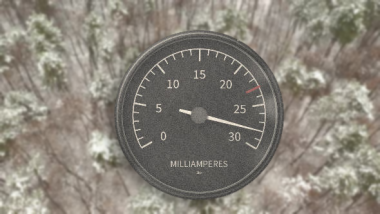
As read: 28; mA
